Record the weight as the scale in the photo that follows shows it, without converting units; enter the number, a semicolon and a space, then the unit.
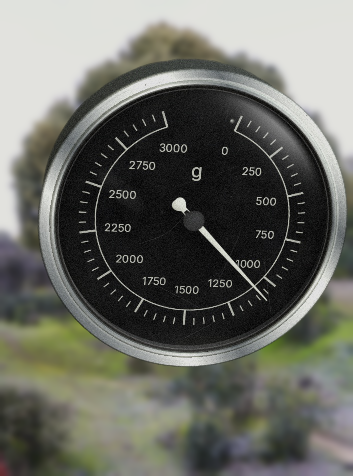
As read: 1075; g
